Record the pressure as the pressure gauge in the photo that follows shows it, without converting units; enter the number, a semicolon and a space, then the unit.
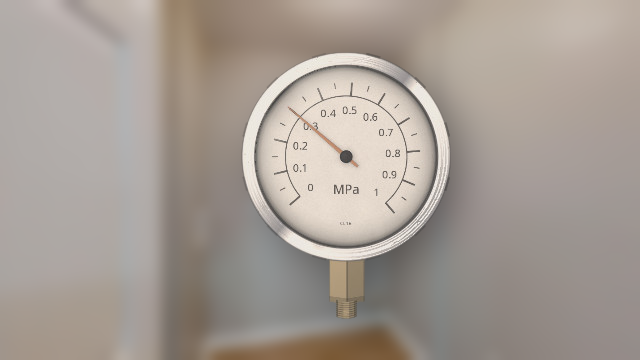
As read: 0.3; MPa
